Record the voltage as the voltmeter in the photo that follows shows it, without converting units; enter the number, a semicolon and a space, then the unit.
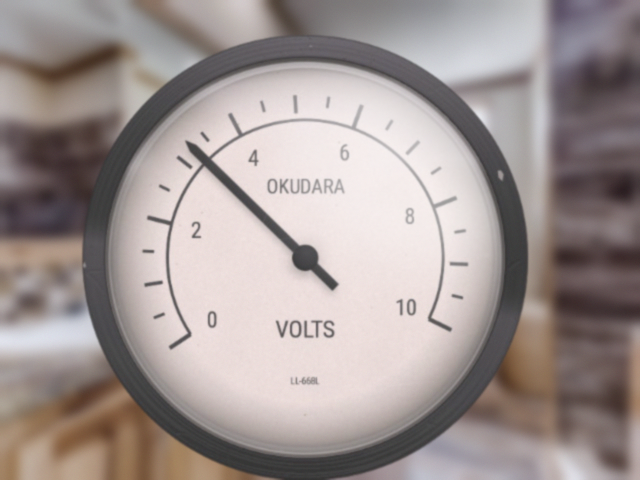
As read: 3.25; V
